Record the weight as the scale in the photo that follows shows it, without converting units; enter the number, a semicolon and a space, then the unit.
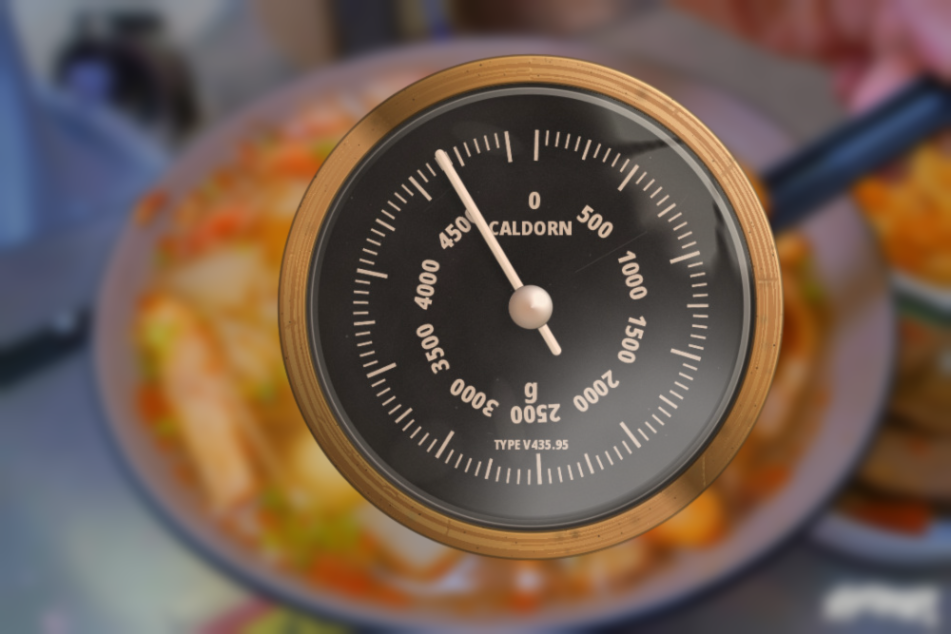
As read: 4675; g
